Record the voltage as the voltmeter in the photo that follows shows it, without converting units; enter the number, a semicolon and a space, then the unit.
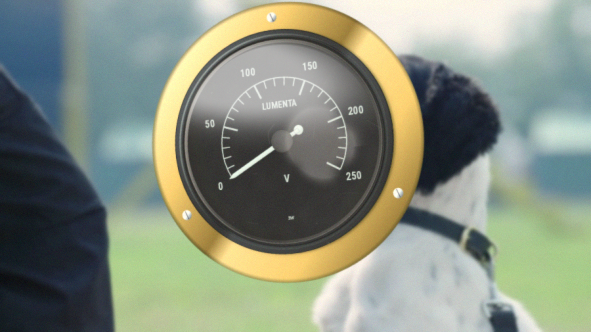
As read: 0; V
